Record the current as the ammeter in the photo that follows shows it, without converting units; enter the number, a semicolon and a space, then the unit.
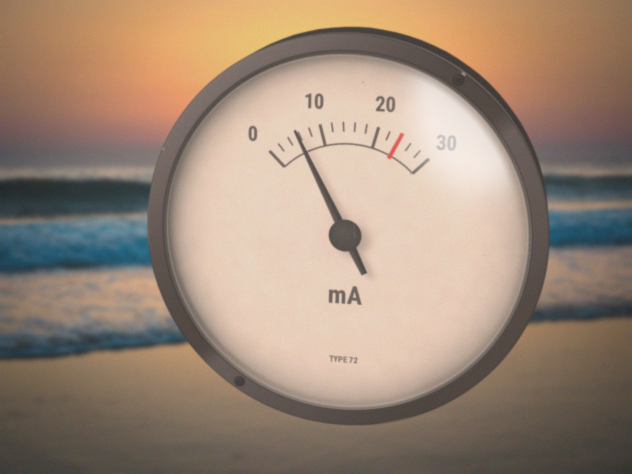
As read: 6; mA
